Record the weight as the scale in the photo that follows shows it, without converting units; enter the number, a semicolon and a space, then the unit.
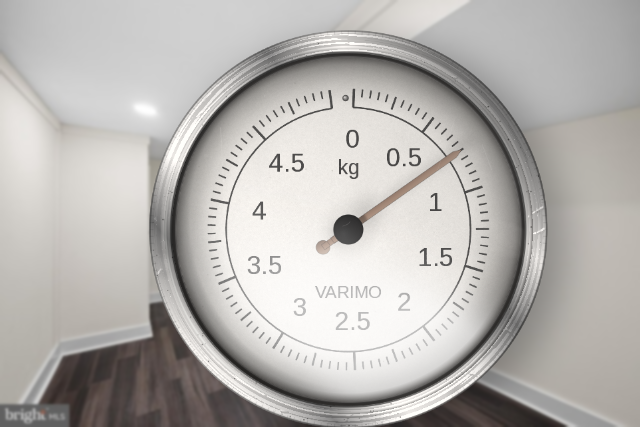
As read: 0.75; kg
